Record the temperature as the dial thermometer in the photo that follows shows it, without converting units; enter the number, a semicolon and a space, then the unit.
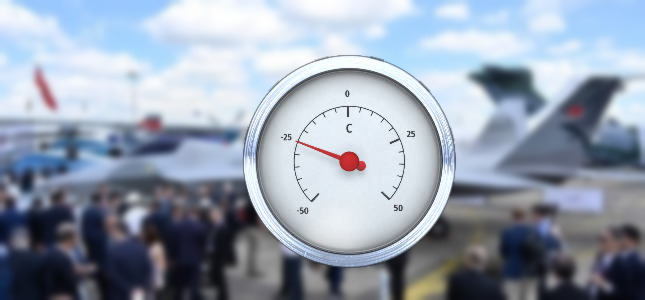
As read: -25; °C
